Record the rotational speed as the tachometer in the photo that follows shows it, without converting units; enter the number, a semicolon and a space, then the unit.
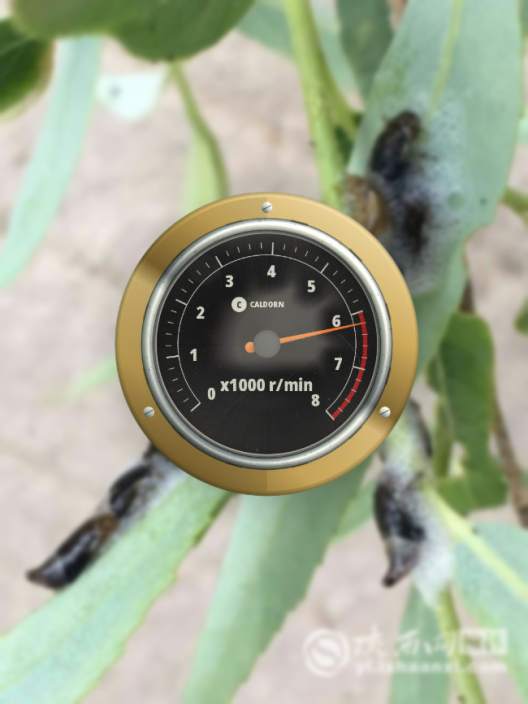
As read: 6200; rpm
